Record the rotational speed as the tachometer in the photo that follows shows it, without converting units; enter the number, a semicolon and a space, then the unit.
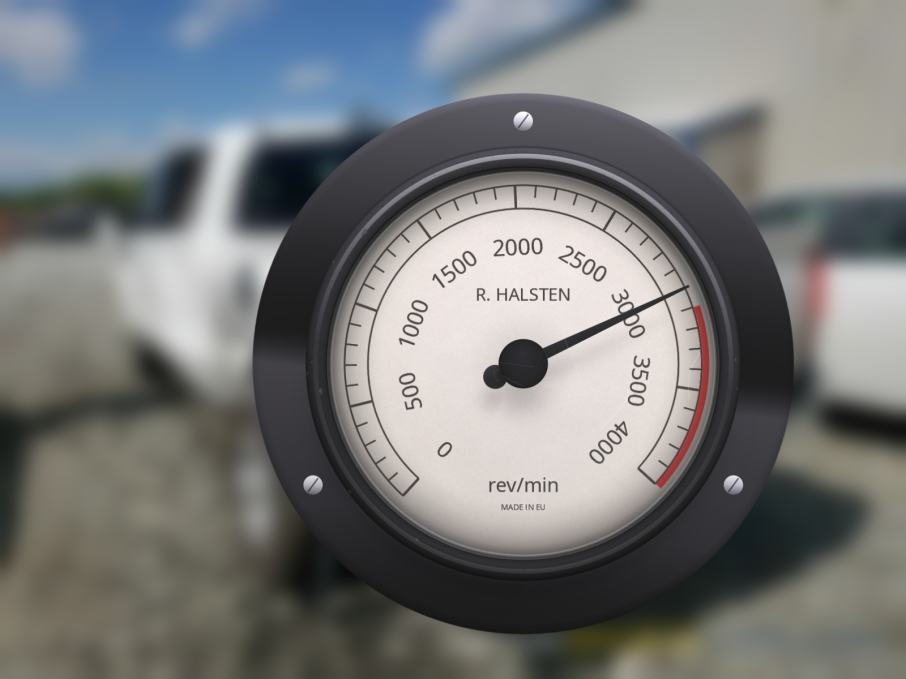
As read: 3000; rpm
